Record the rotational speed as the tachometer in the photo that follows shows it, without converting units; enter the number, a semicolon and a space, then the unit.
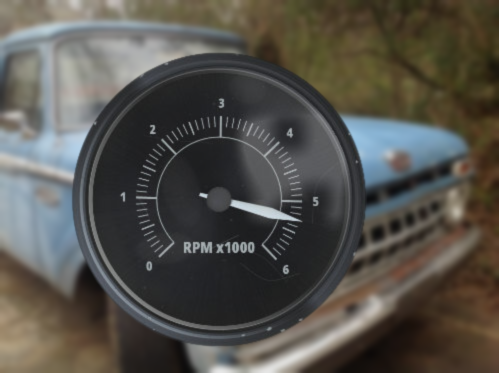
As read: 5300; rpm
